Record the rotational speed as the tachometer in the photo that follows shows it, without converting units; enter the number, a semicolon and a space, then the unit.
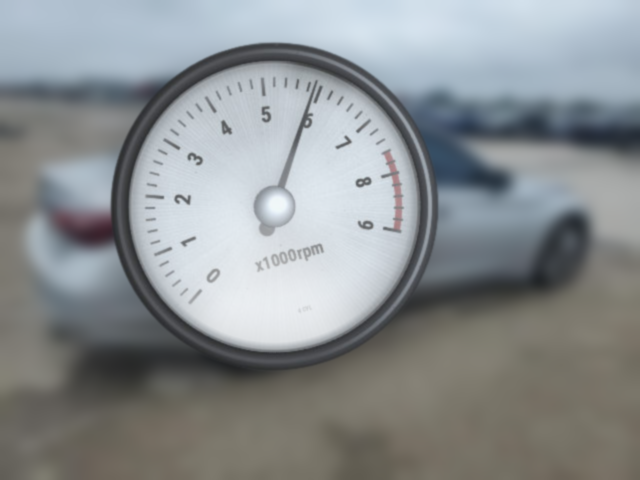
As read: 5900; rpm
